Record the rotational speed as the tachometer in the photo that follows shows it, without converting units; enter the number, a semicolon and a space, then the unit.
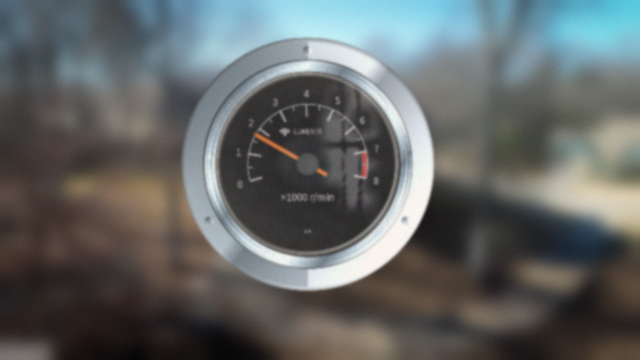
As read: 1750; rpm
